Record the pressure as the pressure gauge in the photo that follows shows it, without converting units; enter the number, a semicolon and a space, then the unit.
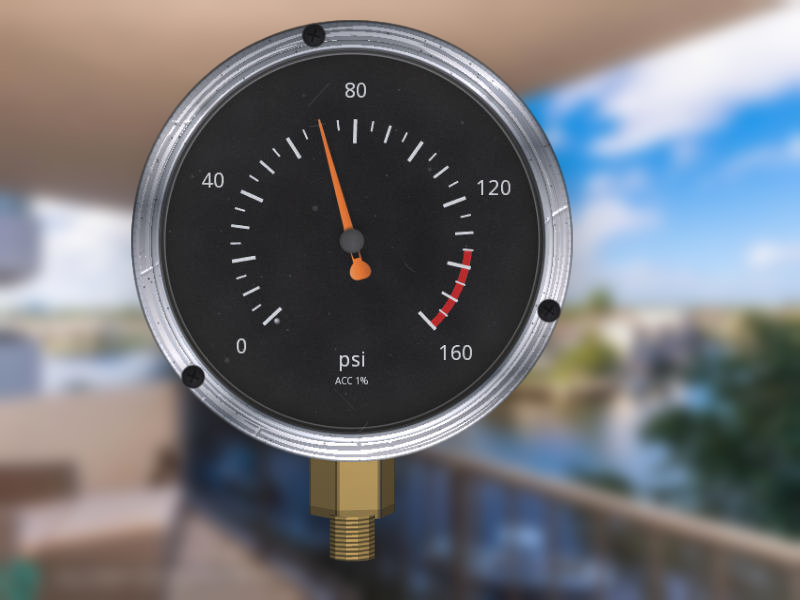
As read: 70; psi
